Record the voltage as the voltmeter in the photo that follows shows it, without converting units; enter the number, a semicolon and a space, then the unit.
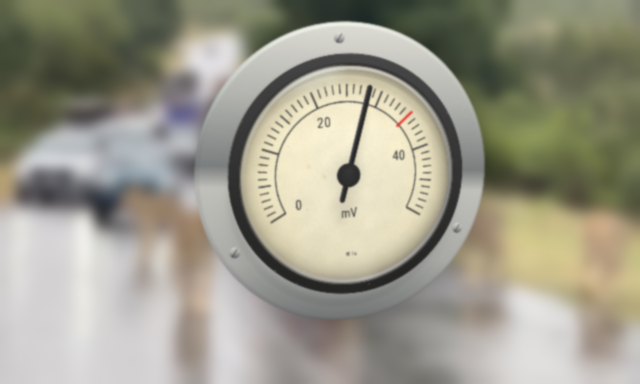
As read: 28; mV
